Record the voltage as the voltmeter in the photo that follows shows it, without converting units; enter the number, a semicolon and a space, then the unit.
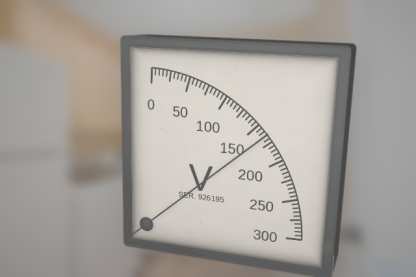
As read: 165; V
